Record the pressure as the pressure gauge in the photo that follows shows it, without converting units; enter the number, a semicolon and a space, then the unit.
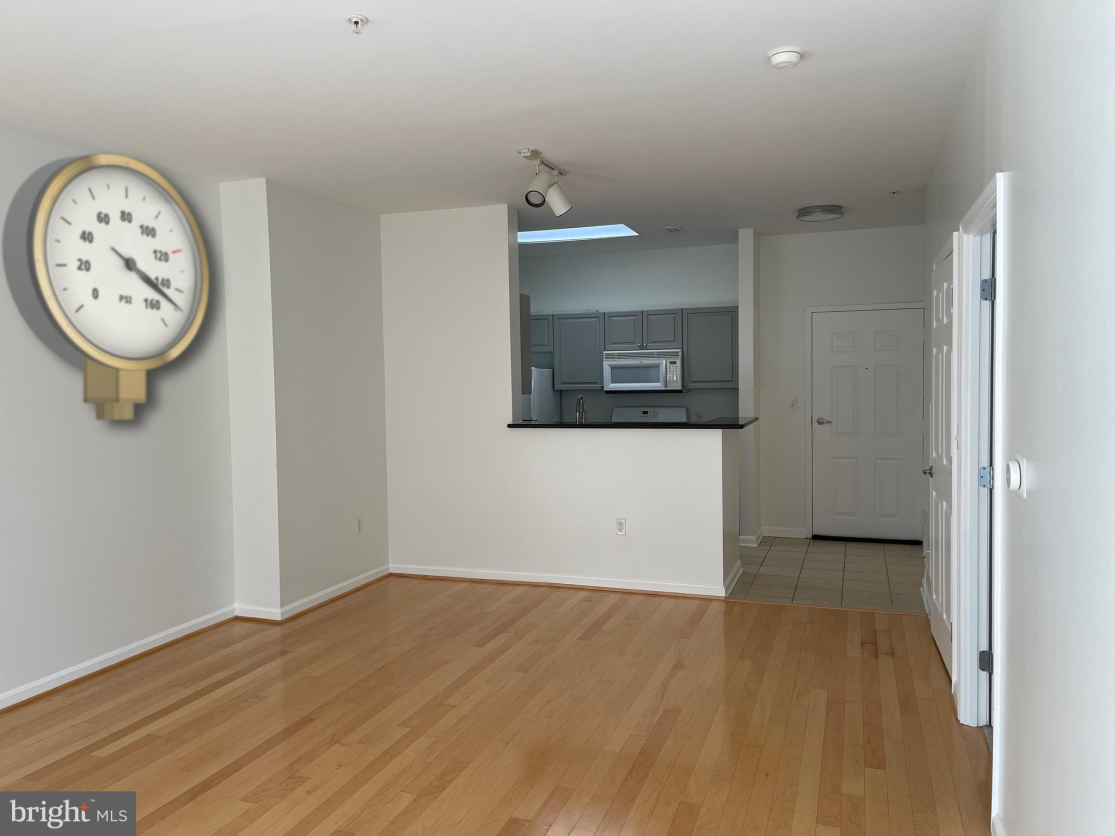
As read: 150; psi
